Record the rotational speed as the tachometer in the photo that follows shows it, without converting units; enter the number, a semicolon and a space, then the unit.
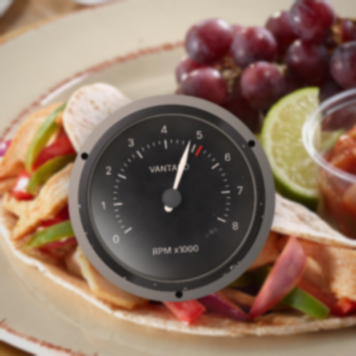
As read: 4800; rpm
